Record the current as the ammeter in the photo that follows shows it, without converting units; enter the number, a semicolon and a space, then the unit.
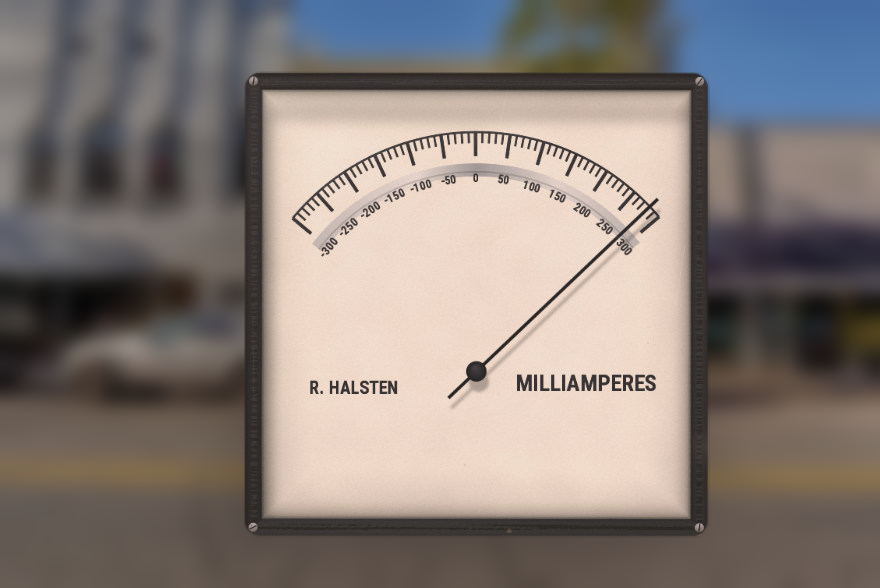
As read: 280; mA
